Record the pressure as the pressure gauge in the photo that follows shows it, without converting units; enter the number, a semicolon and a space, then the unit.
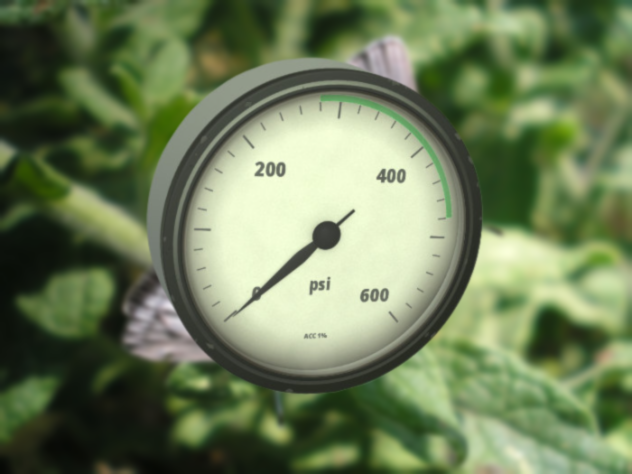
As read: 0; psi
